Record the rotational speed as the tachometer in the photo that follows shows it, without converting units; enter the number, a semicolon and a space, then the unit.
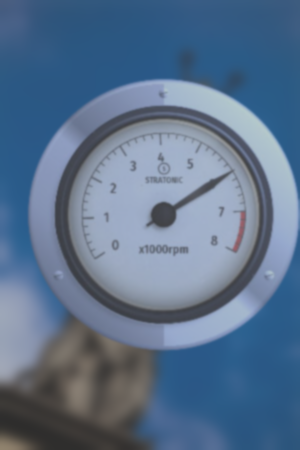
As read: 6000; rpm
